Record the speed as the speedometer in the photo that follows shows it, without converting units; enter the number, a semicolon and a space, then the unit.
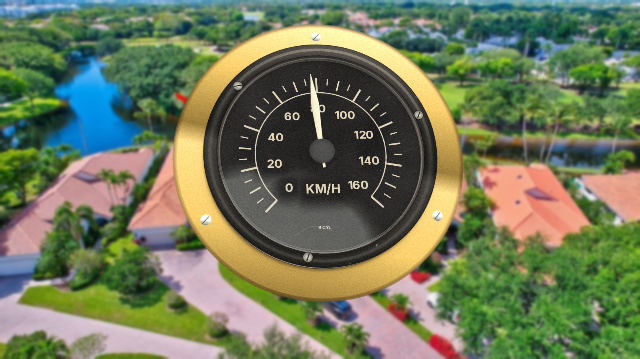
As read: 77.5; km/h
